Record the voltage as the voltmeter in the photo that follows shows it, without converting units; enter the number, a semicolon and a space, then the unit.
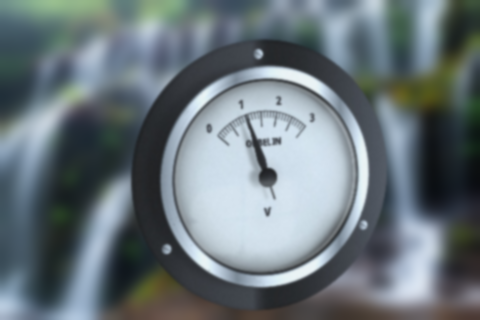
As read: 1; V
